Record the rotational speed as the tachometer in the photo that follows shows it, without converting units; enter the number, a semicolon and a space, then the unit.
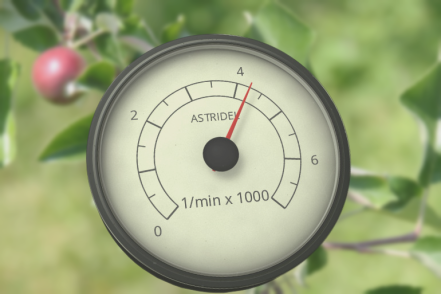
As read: 4250; rpm
